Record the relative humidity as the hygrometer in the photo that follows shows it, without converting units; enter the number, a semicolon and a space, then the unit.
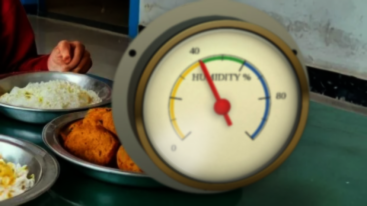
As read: 40; %
